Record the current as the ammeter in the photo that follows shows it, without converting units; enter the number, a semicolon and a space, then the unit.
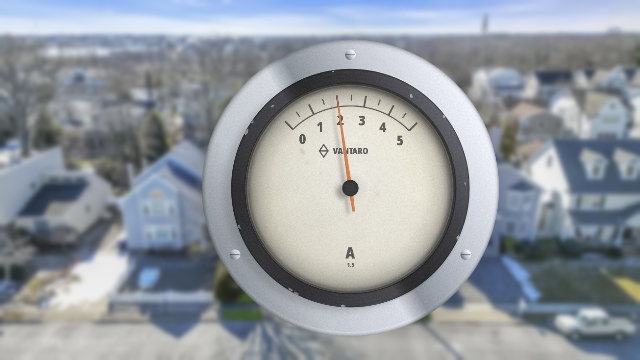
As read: 2; A
